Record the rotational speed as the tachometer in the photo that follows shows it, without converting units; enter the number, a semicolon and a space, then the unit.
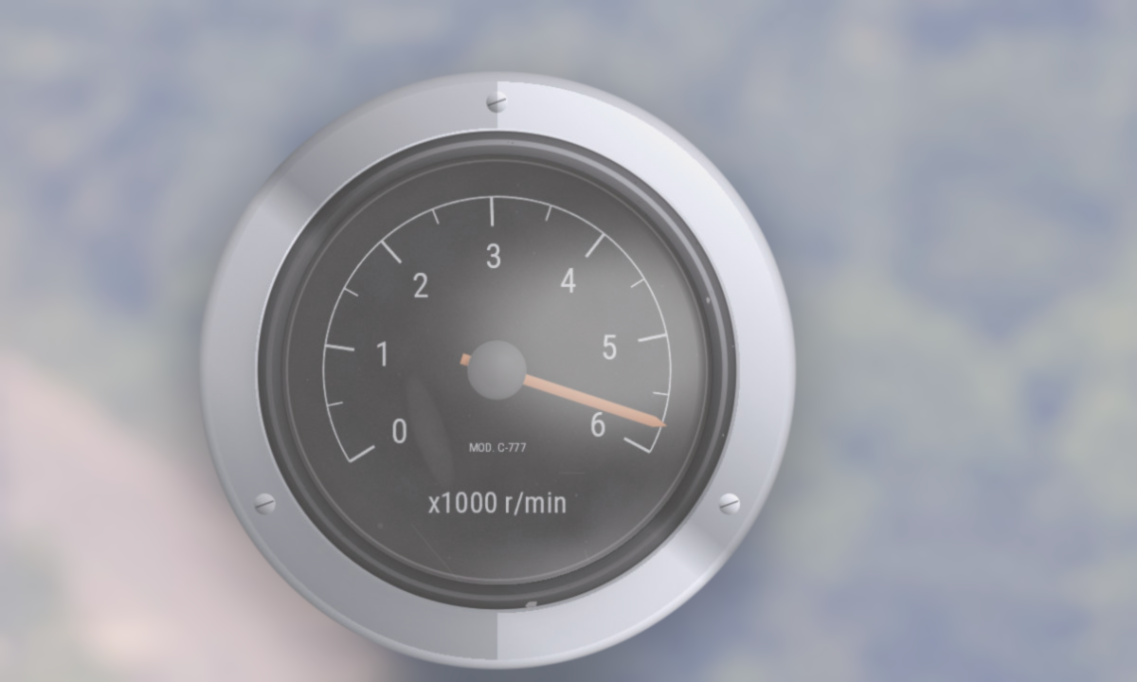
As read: 5750; rpm
